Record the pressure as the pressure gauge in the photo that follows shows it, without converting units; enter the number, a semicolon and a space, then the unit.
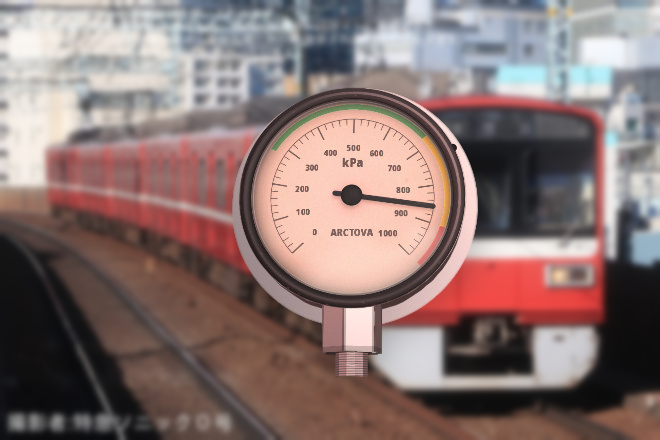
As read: 860; kPa
